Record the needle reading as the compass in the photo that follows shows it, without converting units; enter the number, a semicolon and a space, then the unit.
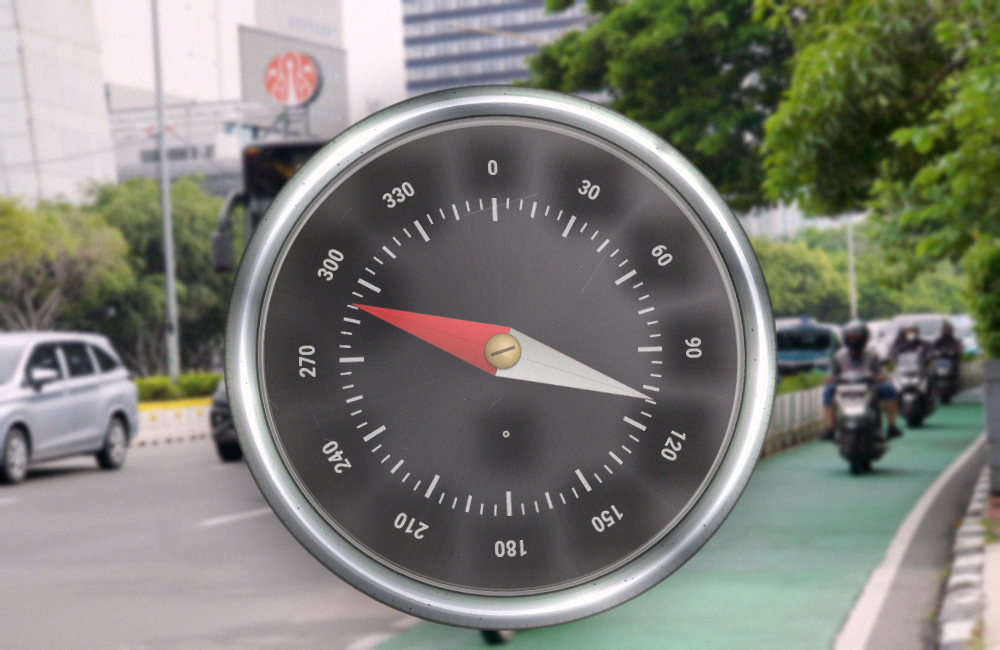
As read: 290; °
